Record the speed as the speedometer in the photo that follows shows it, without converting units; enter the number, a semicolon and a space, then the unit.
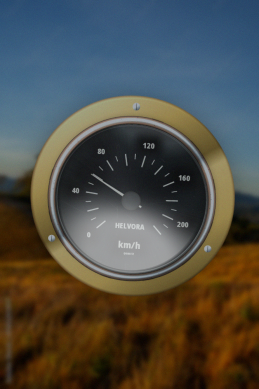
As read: 60; km/h
